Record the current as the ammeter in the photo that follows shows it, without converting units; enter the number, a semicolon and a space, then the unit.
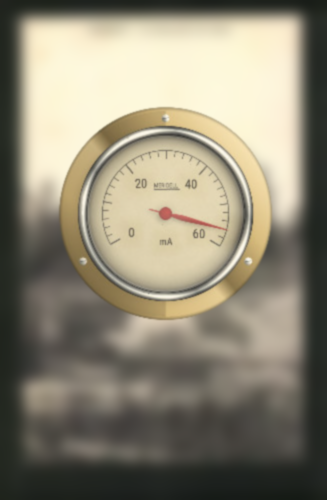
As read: 56; mA
